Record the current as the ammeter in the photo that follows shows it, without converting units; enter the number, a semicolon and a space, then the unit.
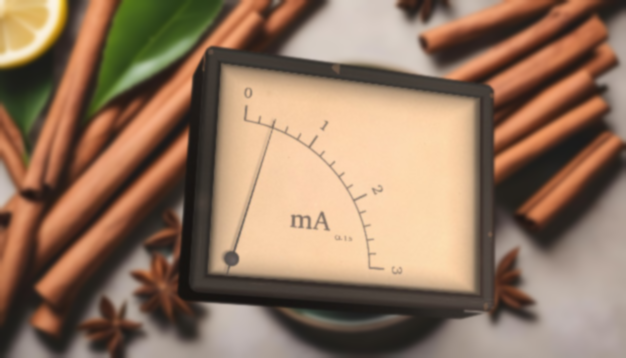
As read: 0.4; mA
